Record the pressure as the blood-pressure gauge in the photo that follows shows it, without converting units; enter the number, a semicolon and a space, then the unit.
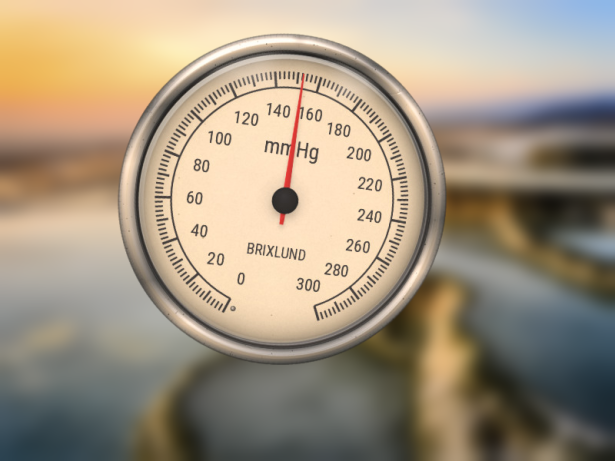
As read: 152; mmHg
